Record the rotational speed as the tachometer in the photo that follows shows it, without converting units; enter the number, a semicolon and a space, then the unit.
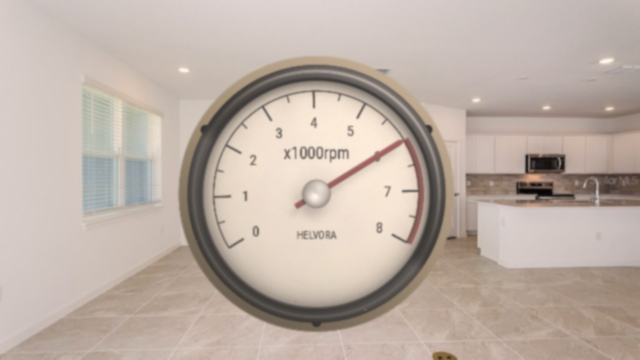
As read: 6000; rpm
